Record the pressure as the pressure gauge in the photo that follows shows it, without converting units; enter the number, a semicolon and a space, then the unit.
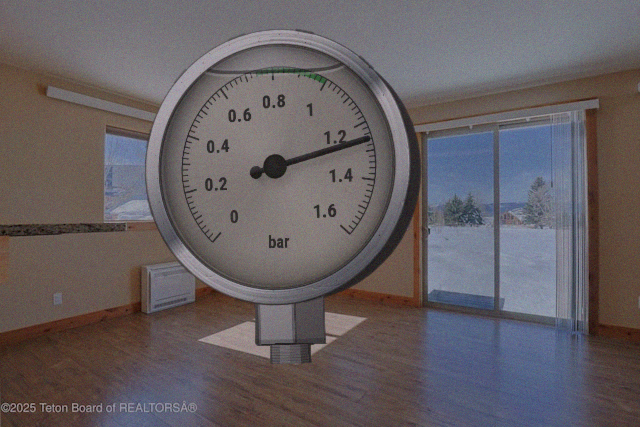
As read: 1.26; bar
